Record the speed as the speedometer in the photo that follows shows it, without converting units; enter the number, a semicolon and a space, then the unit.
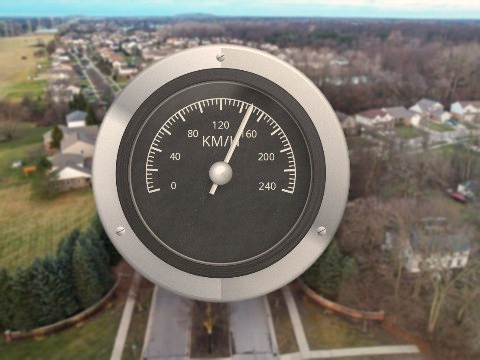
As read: 148; km/h
